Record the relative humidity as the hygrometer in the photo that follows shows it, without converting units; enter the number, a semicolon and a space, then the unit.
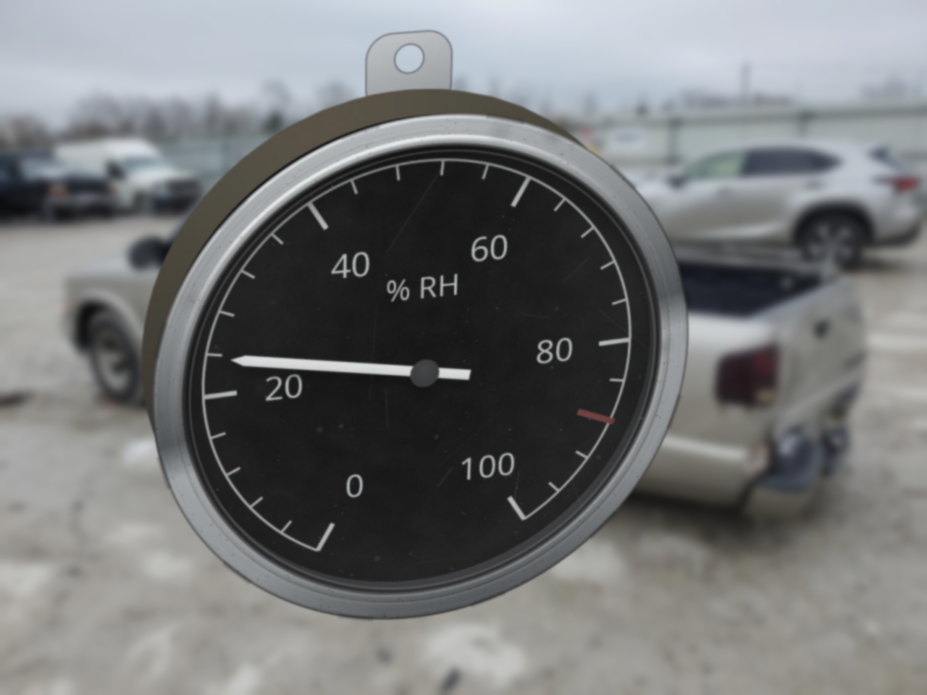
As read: 24; %
